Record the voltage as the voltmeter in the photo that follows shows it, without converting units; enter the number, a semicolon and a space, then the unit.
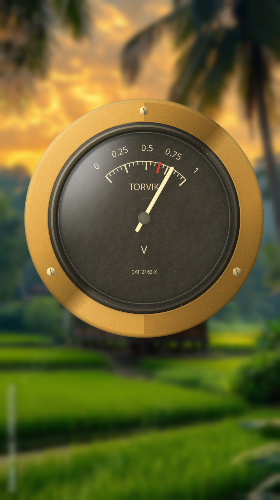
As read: 0.8; V
